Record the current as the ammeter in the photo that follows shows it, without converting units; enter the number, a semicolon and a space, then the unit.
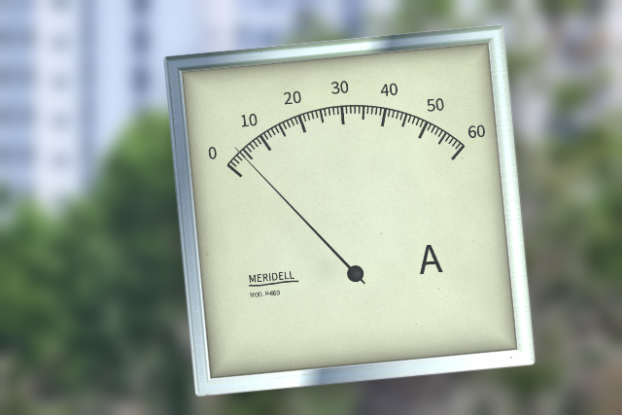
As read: 4; A
